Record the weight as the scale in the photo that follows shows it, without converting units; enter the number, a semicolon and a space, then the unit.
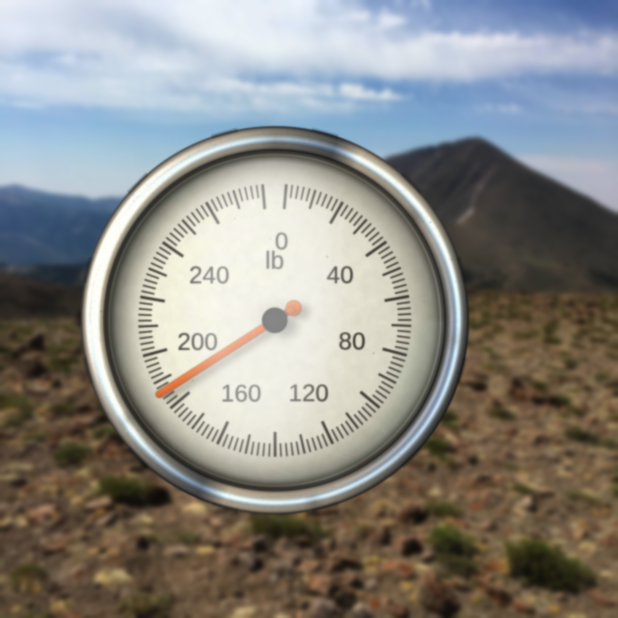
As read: 186; lb
